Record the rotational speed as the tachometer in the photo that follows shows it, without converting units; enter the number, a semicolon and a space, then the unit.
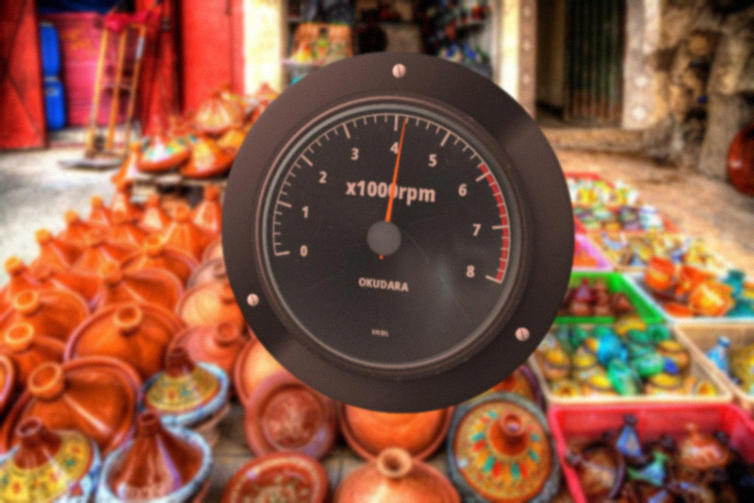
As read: 4200; rpm
